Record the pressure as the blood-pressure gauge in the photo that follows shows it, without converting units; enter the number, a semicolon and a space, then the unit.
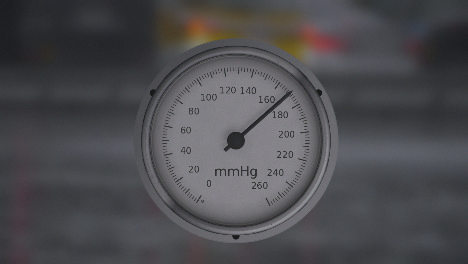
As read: 170; mmHg
